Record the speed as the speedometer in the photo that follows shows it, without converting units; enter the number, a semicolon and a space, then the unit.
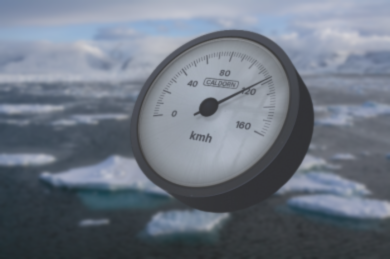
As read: 120; km/h
